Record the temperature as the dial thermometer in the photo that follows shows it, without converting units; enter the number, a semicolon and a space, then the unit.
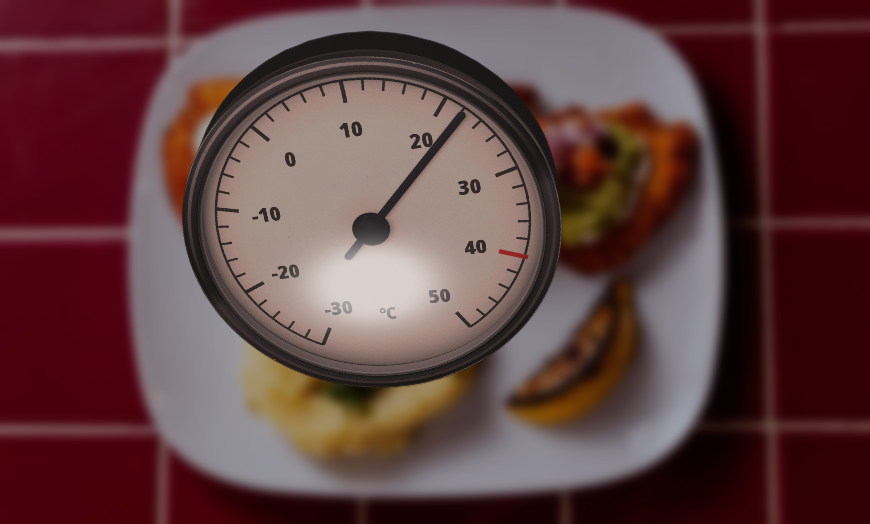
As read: 22; °C
